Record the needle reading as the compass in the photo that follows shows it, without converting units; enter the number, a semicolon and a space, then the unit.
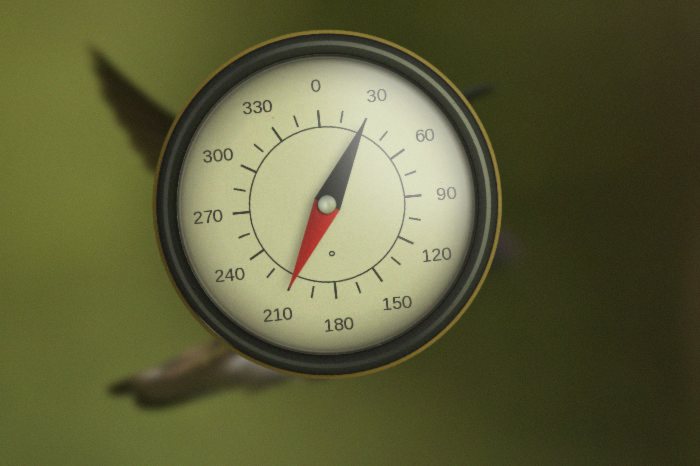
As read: 210; °
